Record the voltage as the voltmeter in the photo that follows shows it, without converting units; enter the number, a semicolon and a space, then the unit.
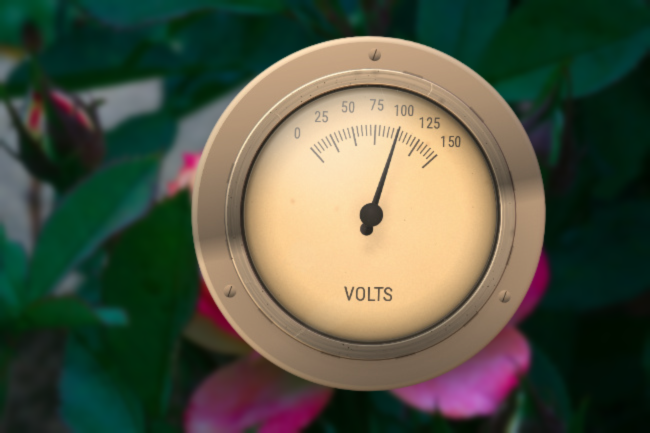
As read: 100; V
